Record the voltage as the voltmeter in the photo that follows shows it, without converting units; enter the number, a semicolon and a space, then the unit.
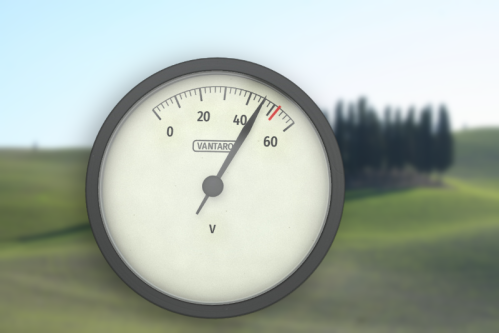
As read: 46; V
